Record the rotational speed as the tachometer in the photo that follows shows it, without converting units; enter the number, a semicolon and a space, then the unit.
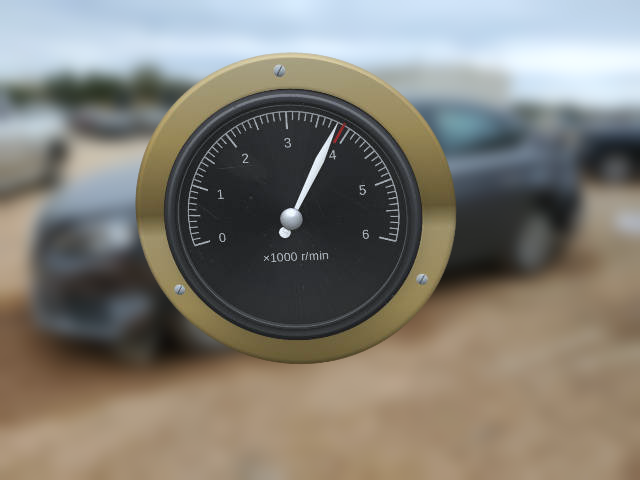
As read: 3800; rpm
